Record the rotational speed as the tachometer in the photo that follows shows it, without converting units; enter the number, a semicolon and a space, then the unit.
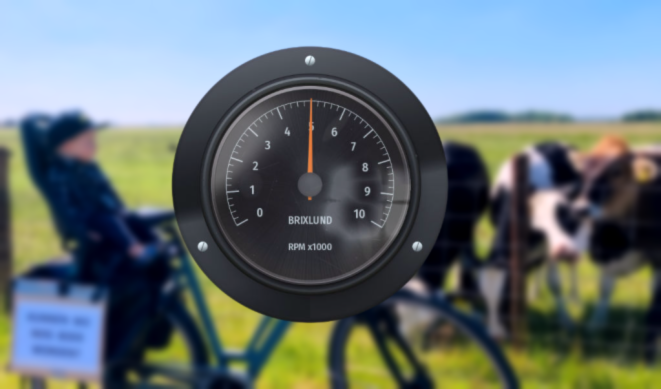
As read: 5000; rpm
